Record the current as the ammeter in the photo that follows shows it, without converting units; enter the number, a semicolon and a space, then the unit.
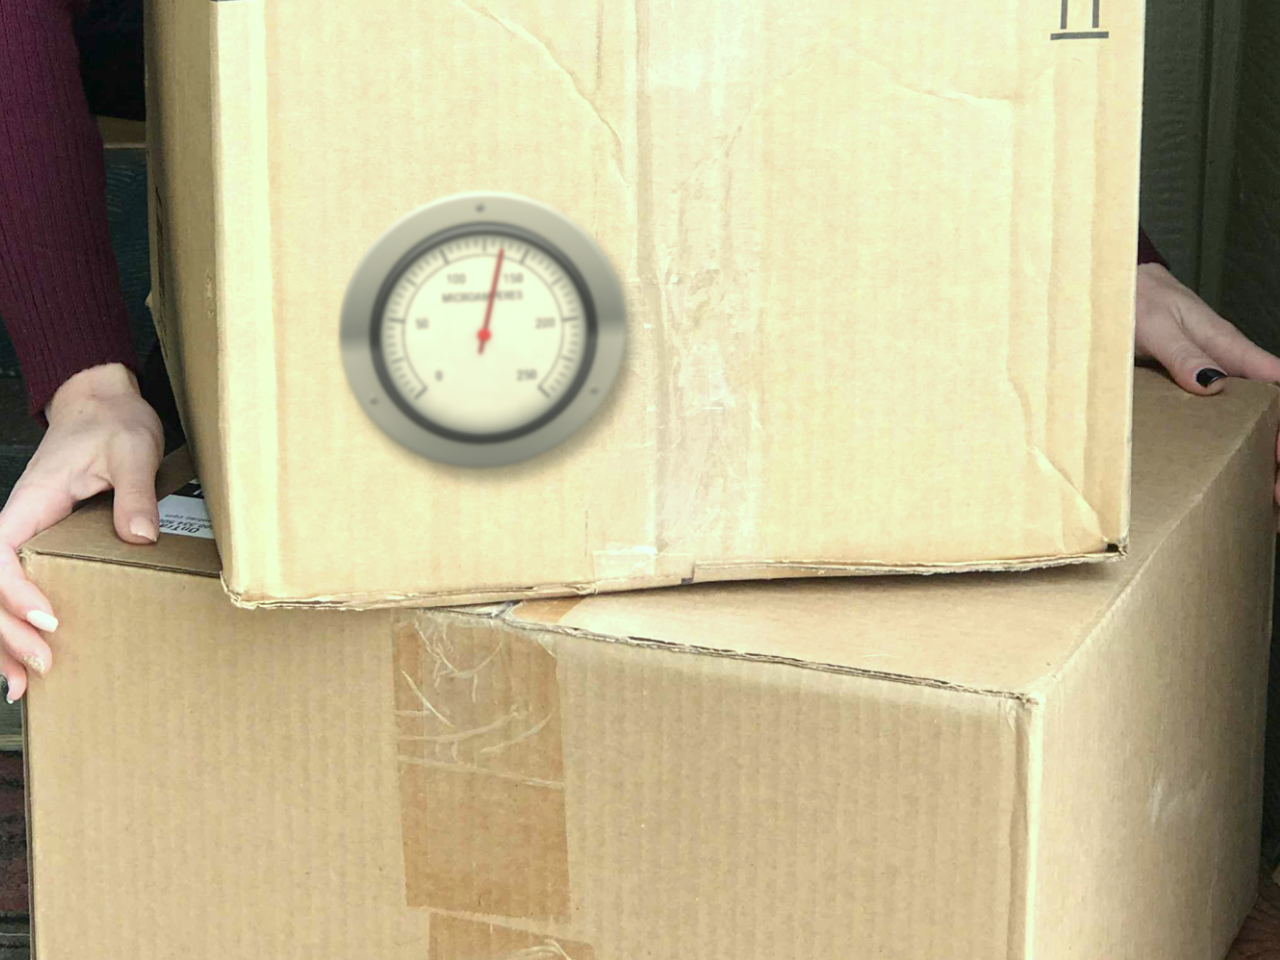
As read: 135; µA
